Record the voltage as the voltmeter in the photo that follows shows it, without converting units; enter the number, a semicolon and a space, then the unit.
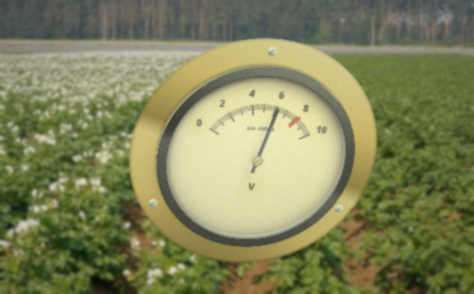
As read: 6; V
